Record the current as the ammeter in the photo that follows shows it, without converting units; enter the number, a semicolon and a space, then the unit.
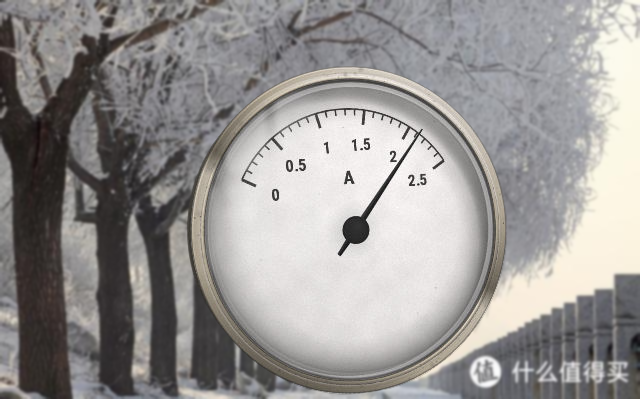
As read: 2.1; A
